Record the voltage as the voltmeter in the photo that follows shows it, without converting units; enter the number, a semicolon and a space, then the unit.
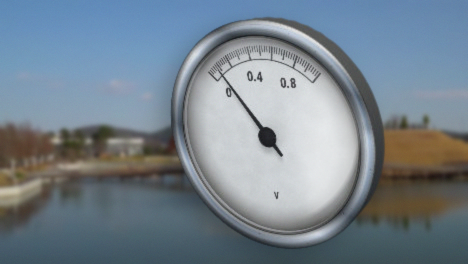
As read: 0.1; V
